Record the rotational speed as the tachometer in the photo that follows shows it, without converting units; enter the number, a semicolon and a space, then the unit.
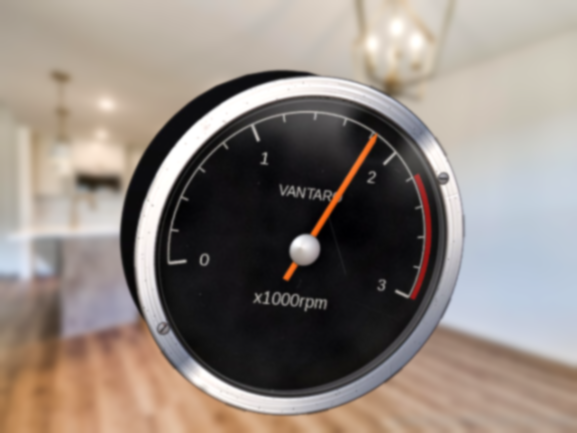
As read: 1800; rpm
